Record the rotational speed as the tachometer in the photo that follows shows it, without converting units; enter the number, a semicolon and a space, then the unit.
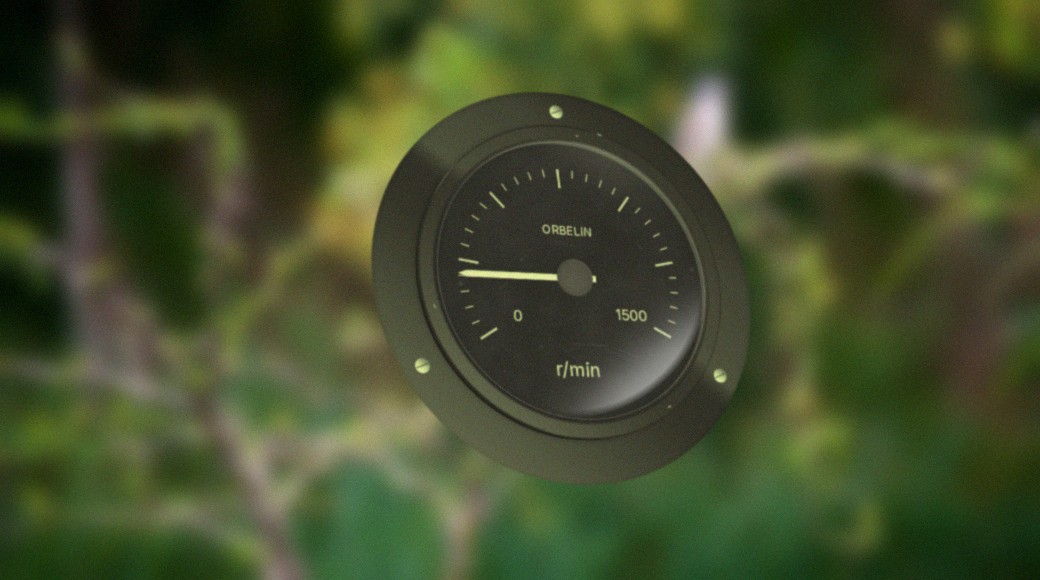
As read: 200; rpm
